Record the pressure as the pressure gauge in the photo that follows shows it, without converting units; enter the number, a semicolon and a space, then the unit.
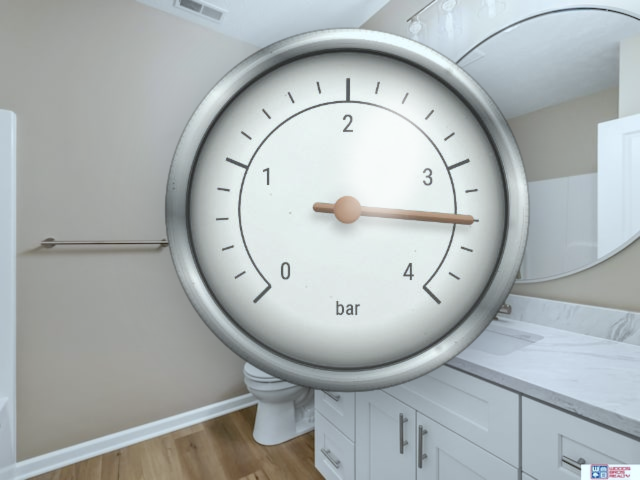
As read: 3.4; bar
